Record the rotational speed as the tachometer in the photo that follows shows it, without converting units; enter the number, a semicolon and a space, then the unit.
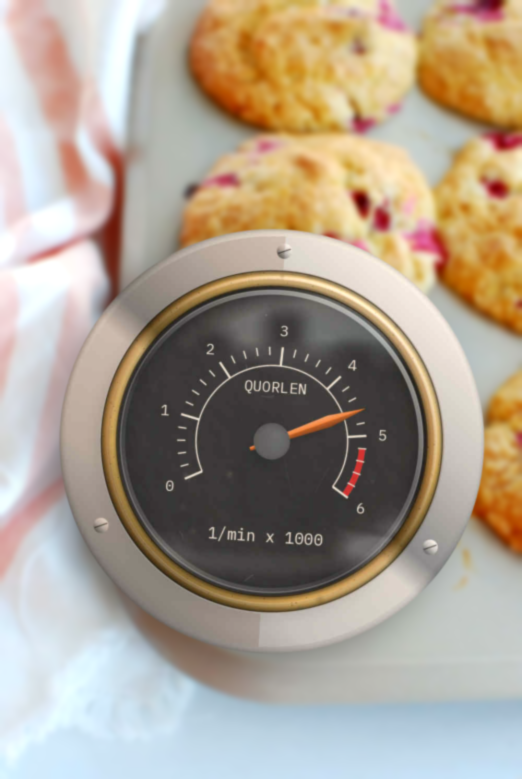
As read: 4600; rpm
